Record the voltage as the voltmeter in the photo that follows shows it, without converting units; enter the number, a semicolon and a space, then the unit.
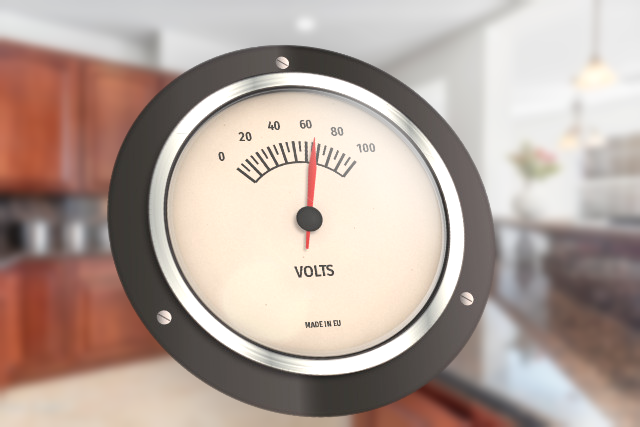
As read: 65; V
